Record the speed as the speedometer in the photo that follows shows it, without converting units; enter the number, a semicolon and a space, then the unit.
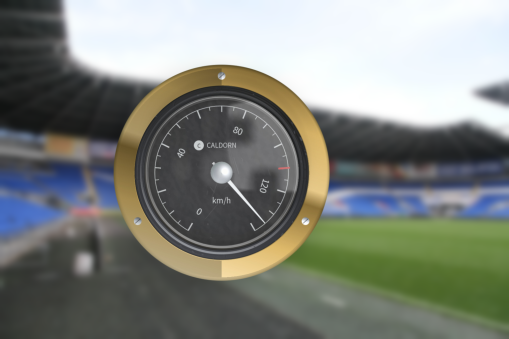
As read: 135; km/h
